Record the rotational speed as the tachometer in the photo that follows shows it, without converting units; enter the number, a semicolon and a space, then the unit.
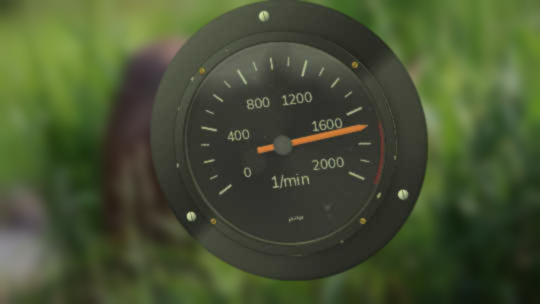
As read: 1700; rpm
